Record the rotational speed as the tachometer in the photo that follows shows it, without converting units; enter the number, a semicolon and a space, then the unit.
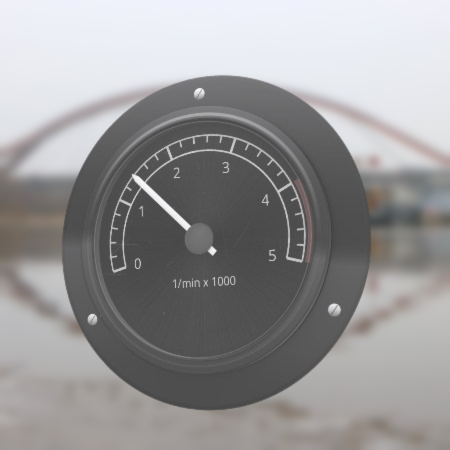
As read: 1400; rpm
